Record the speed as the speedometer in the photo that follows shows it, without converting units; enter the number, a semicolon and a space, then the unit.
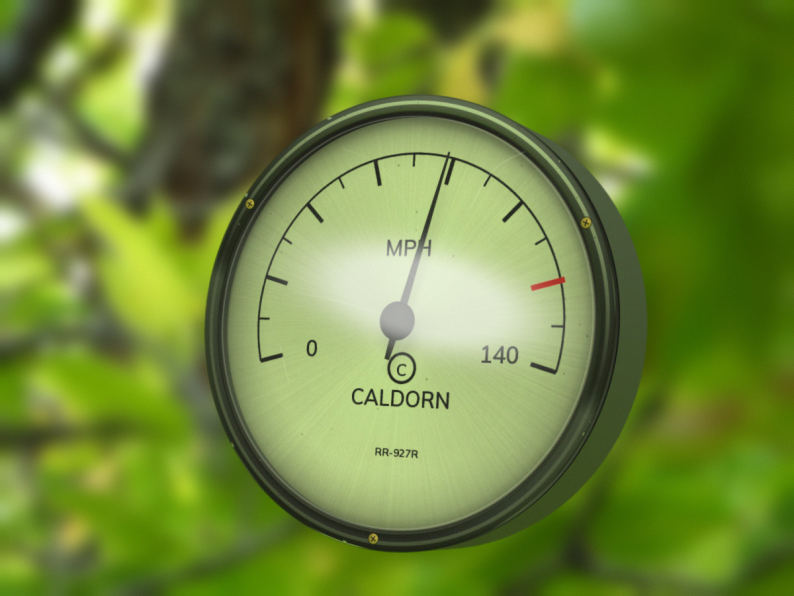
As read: 80; mph
